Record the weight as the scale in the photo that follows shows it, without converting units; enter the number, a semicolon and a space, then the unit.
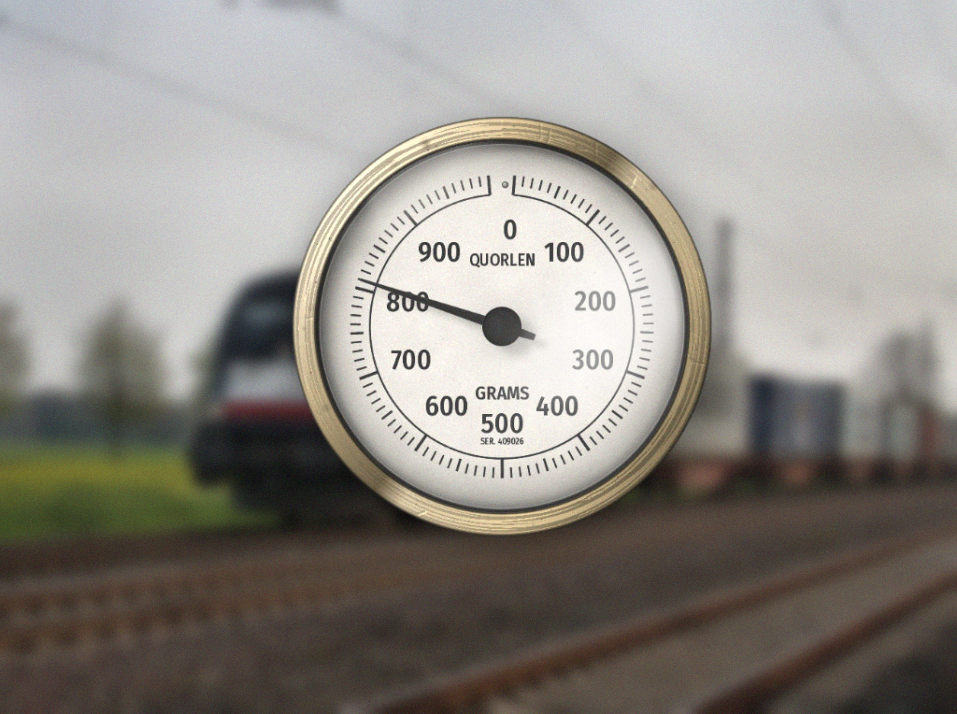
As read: 810; g
